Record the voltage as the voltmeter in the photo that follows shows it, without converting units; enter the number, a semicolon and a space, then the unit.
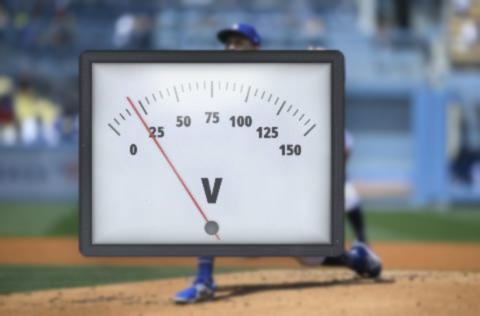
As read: 20; V
